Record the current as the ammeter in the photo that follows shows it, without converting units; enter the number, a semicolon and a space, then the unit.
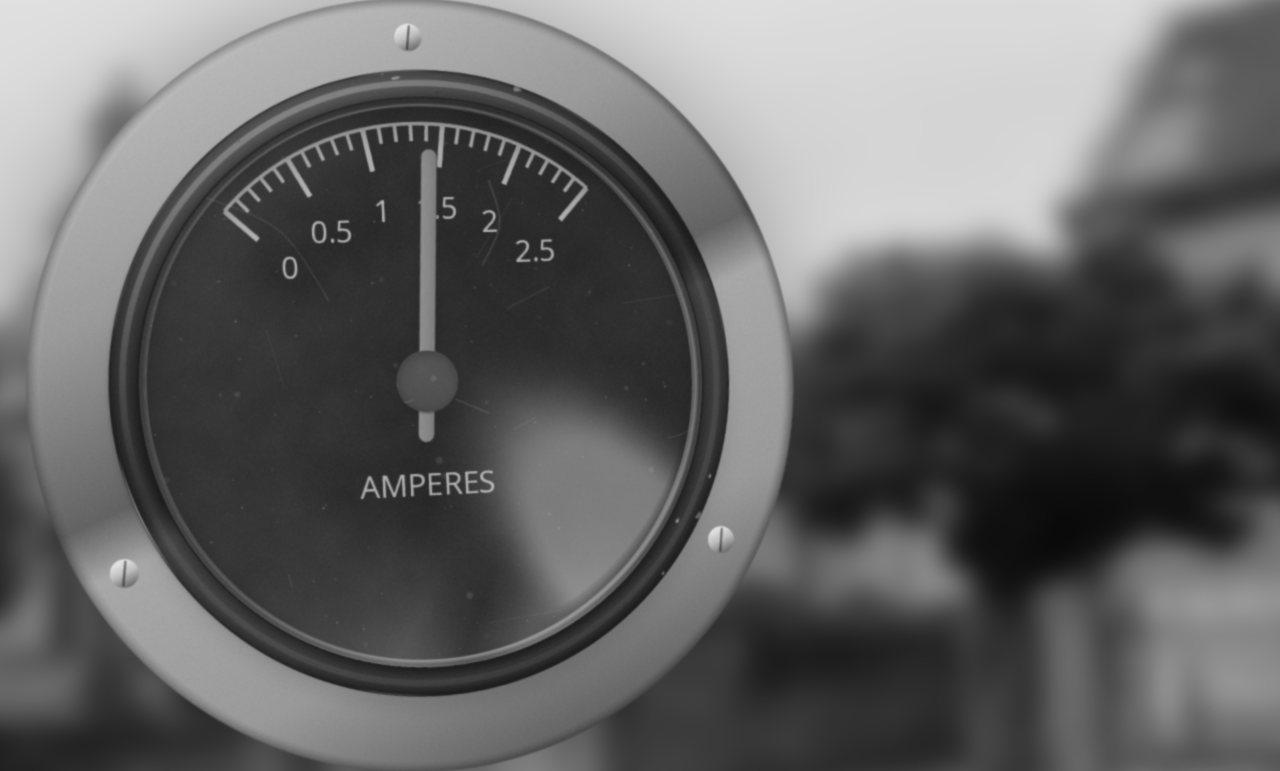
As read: 1.4; A
